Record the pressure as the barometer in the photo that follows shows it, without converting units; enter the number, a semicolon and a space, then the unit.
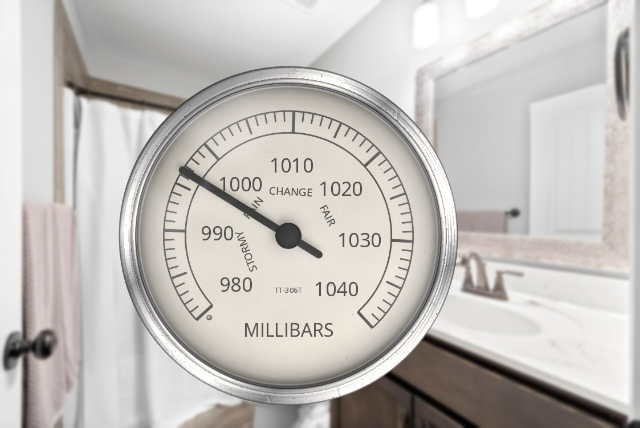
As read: 996.5; mbar
